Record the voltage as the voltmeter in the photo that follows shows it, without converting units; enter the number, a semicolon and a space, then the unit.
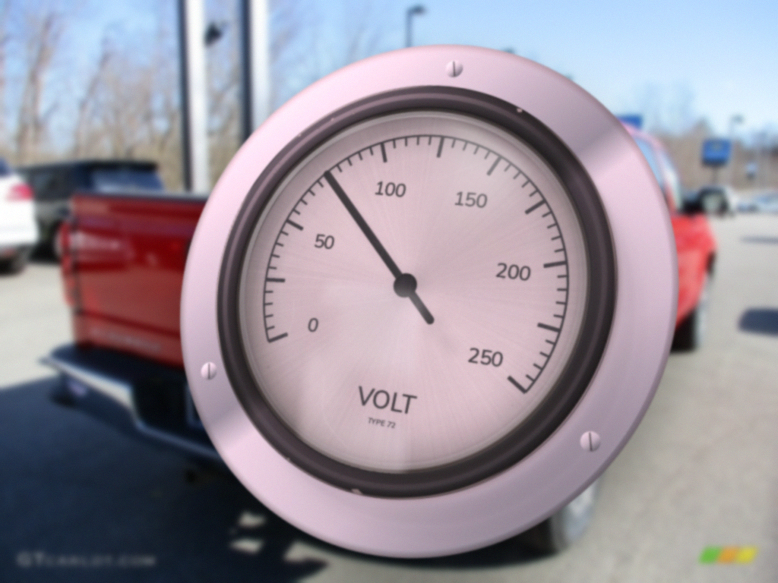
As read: 75; V
